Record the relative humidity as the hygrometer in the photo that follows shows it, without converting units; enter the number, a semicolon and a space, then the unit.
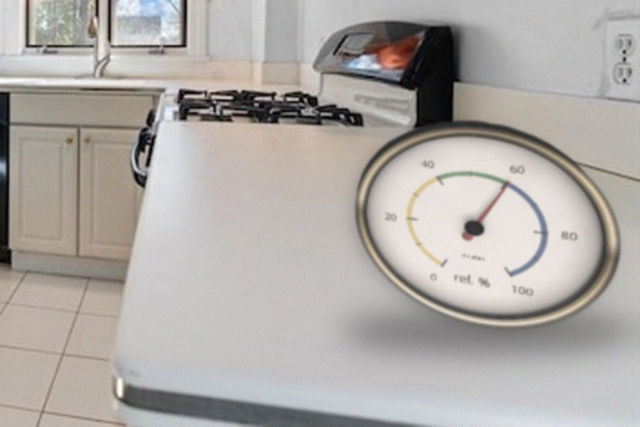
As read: 60; %
